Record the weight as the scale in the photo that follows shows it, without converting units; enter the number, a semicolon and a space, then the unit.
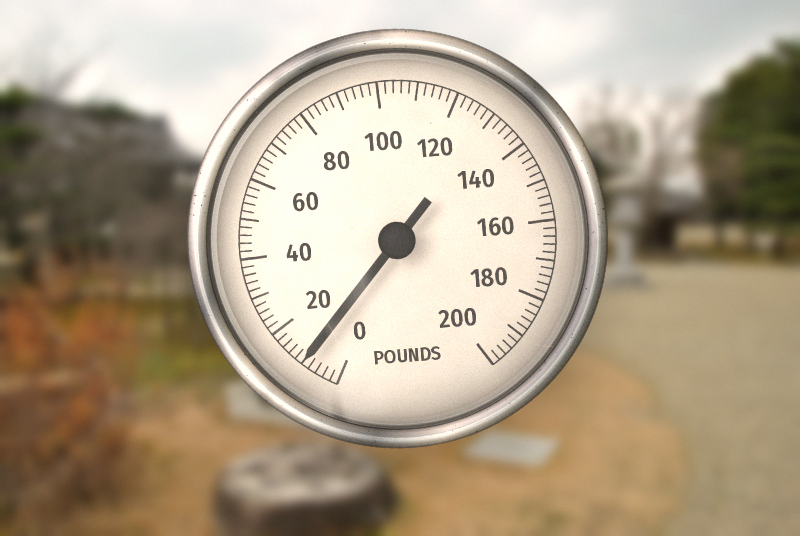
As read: 10; lb
